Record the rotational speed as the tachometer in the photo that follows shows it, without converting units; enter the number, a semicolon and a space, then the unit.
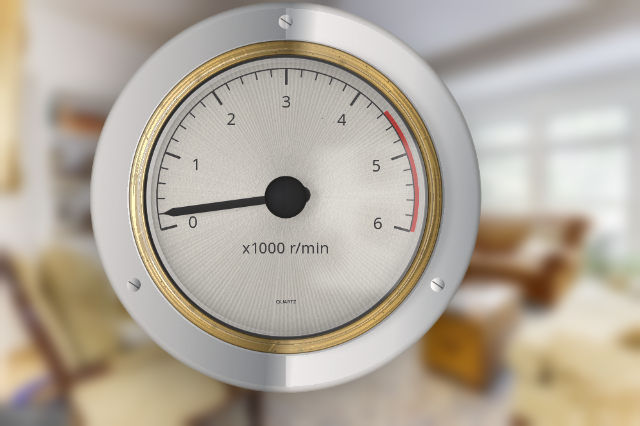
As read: 200; rpm
